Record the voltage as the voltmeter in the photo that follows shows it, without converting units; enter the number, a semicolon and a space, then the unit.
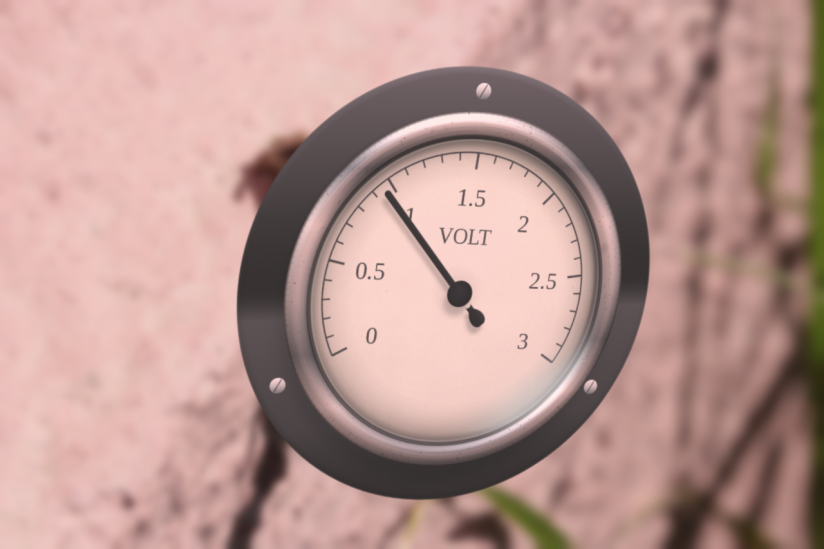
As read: 0.95; V
